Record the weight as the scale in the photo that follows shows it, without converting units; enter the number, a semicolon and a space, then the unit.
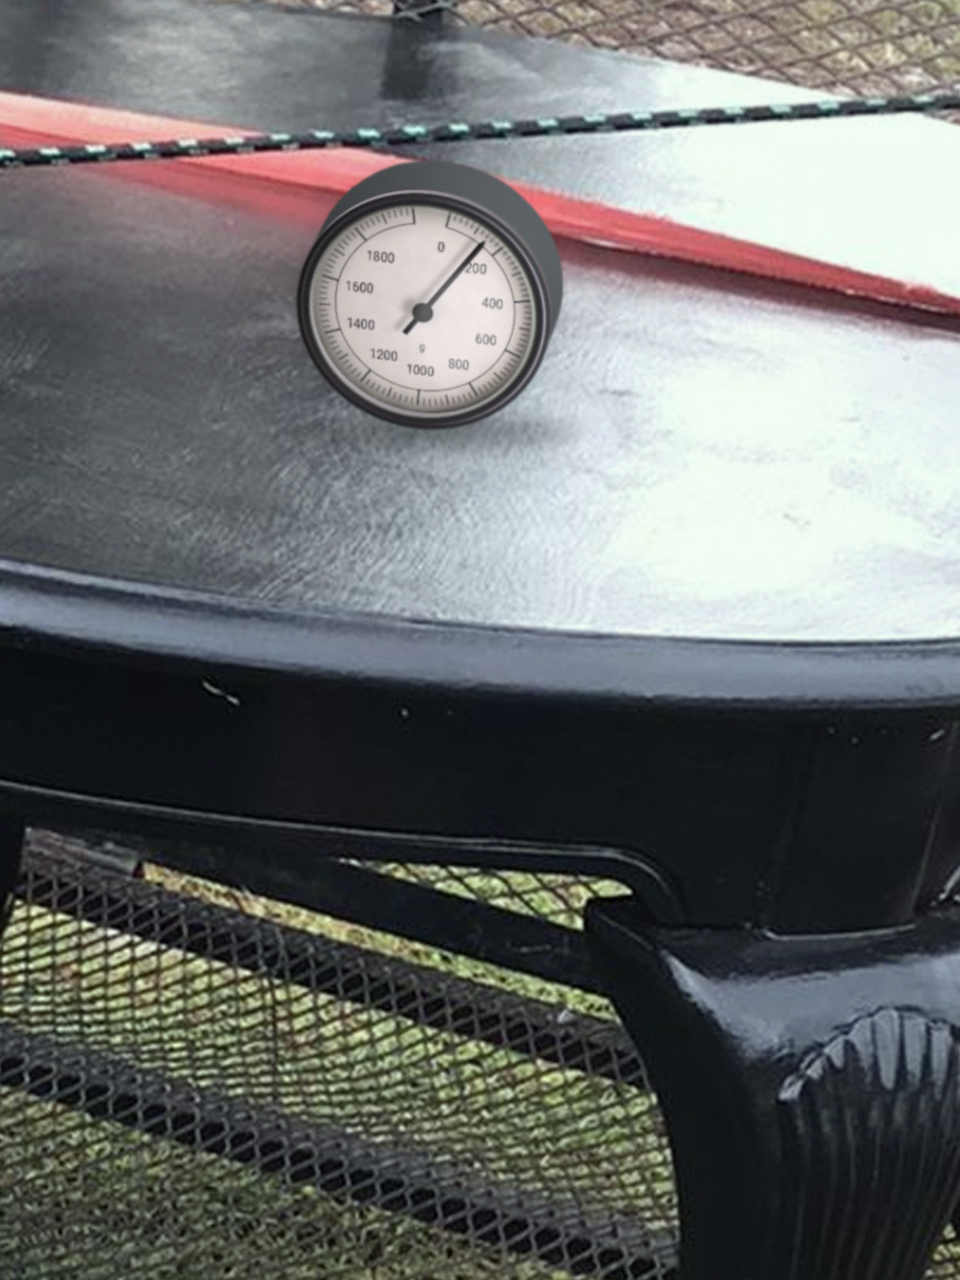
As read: 140; g
